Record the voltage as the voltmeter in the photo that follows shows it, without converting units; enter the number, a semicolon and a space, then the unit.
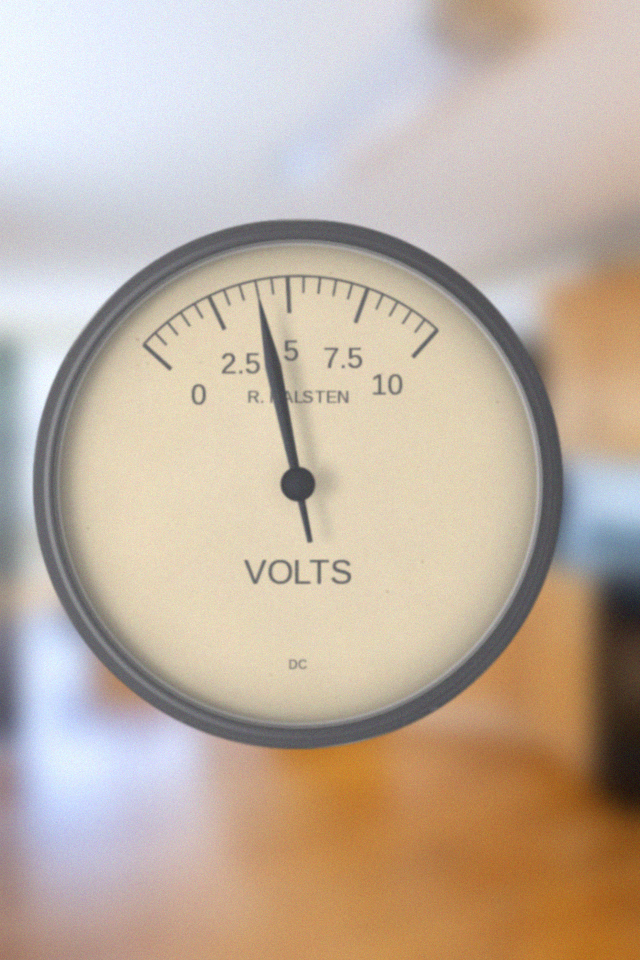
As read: 4; V
